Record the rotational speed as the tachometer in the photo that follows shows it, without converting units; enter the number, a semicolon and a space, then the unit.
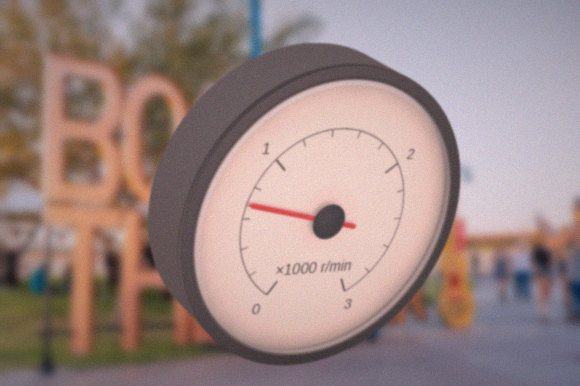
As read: 700; rpm
